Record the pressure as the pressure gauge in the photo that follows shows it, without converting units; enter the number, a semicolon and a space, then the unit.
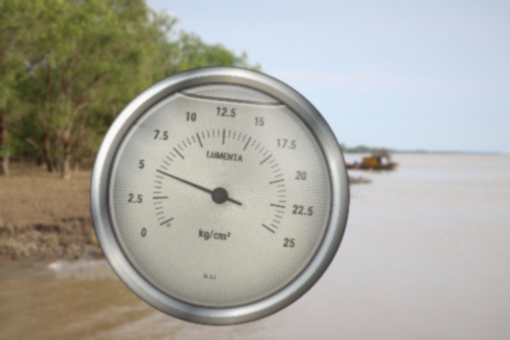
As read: 5; kg/cm²
